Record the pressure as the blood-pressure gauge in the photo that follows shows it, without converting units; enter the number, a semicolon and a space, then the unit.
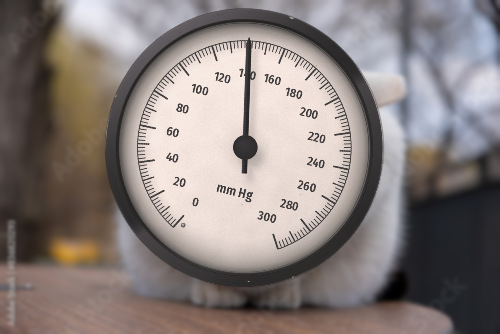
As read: 140; mmHg
